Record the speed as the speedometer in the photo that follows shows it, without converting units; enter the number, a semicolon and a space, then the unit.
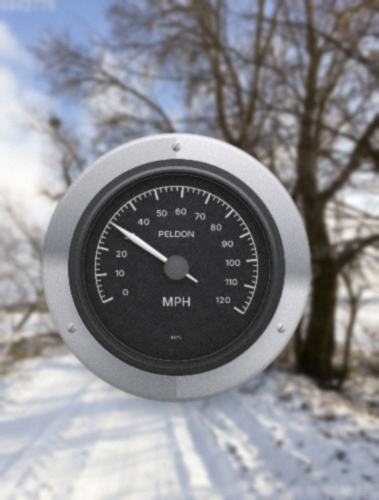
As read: 30; mph
